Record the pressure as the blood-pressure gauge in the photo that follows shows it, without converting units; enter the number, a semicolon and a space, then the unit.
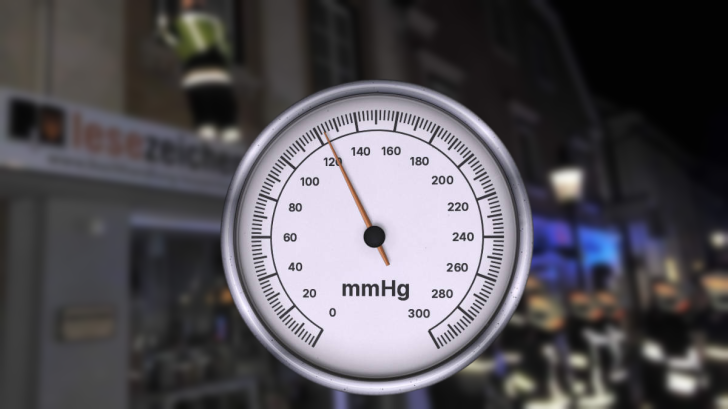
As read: 124; mmHg
